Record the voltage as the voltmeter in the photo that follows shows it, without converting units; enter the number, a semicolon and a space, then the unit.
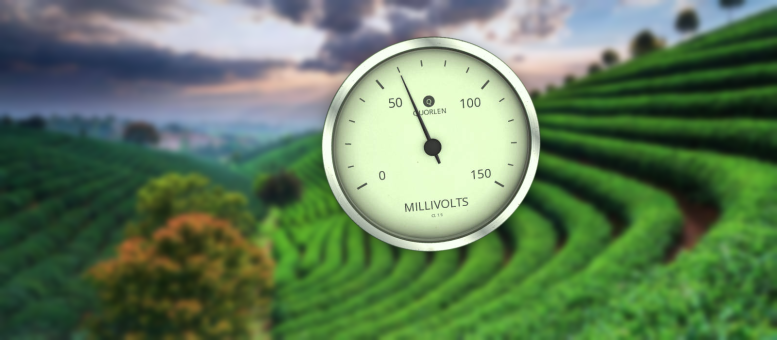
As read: 60; mV
